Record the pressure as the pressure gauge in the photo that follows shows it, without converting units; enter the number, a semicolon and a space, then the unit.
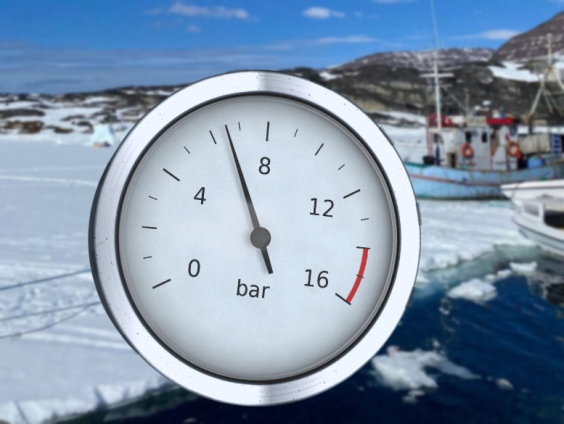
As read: 6.5; bar
